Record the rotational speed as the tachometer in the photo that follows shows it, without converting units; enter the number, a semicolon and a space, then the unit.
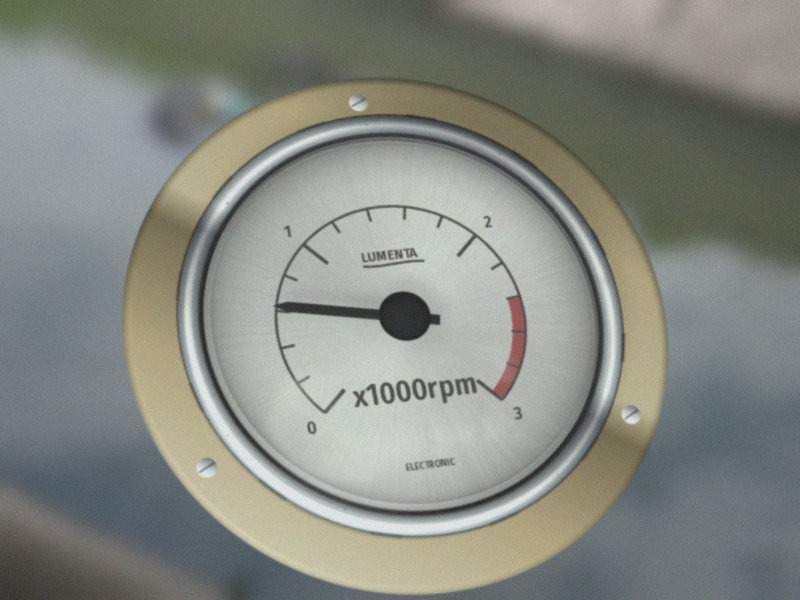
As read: 600; rpm
